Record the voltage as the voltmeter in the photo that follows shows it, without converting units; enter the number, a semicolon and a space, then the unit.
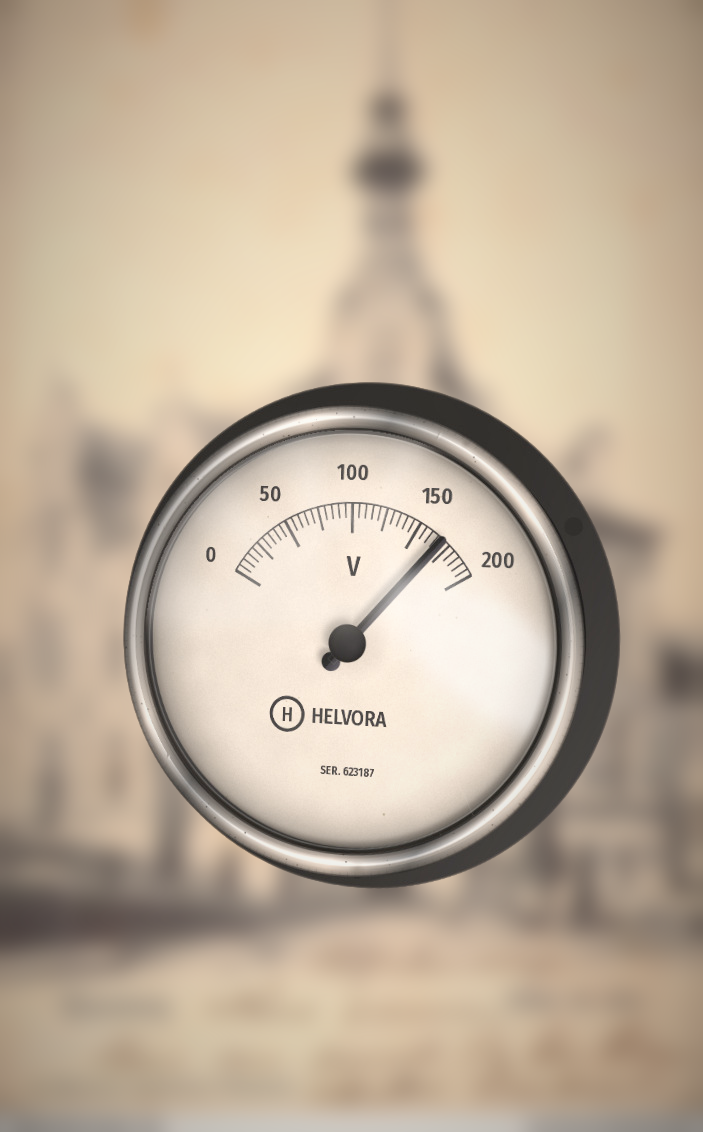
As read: 170; V
